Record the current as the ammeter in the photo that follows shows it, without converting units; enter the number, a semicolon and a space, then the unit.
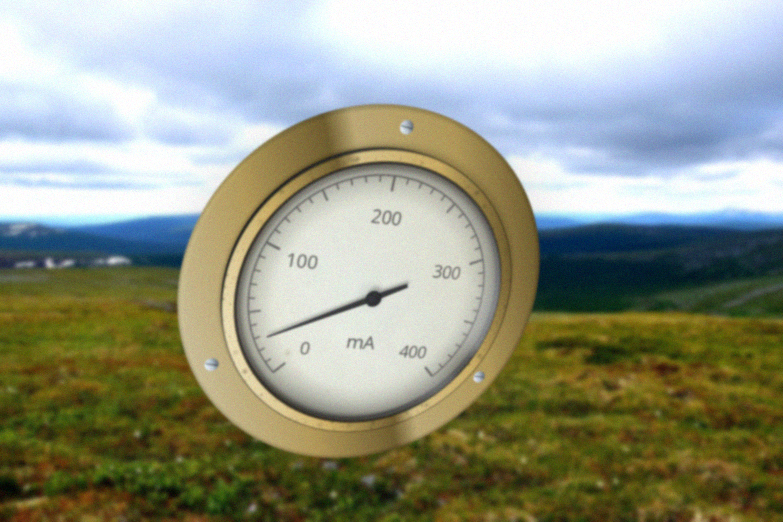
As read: 30; mA
